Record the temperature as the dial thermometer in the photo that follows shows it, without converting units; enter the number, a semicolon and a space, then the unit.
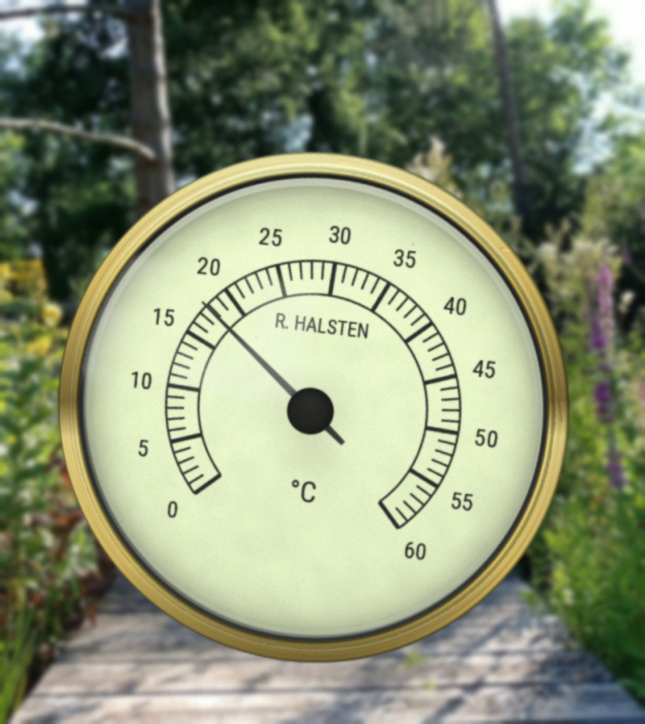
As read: 18; °C
